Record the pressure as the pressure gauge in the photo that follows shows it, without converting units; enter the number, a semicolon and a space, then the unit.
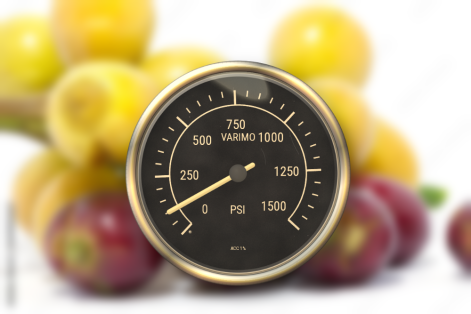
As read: 100; psi
